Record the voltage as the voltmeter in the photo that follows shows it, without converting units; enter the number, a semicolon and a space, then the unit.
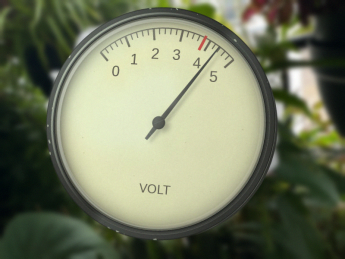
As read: 4.4; V
